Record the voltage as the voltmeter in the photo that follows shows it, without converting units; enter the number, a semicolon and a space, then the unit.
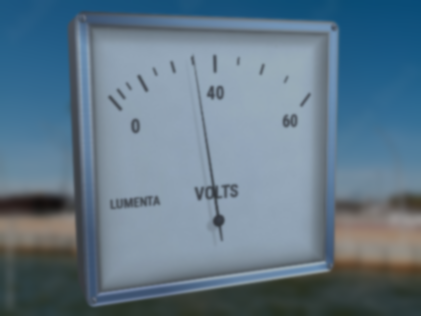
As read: 35; V
